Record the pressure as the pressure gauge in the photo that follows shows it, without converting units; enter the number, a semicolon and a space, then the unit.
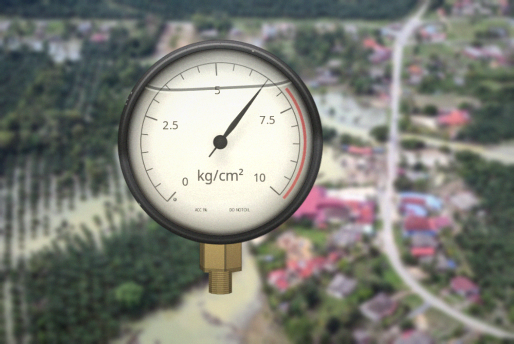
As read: 6.5; kg/cm²
